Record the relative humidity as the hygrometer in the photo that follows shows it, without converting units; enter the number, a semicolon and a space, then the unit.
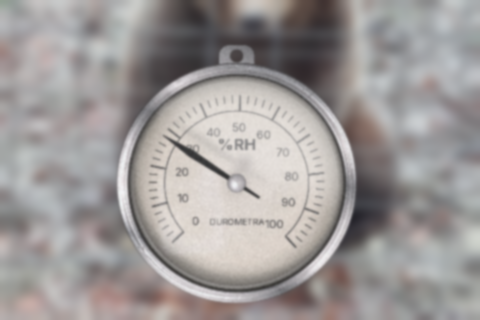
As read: 28; %
